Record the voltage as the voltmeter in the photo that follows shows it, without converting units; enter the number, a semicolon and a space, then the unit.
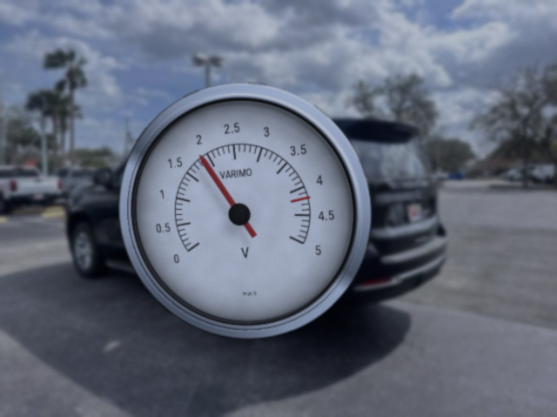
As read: 1.9; V
